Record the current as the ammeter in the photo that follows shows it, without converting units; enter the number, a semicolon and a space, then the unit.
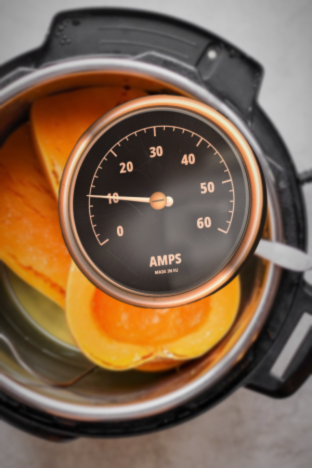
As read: 10; A
